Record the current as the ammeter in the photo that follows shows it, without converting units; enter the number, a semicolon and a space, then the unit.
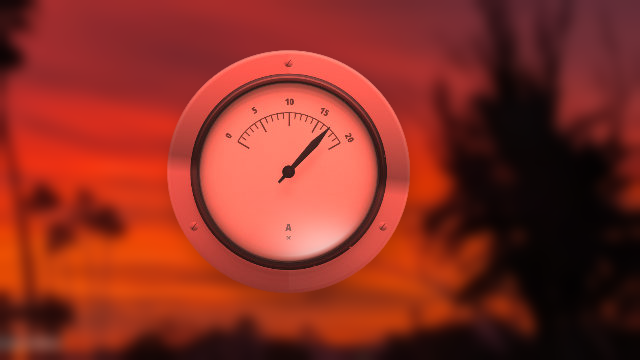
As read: 17; A
